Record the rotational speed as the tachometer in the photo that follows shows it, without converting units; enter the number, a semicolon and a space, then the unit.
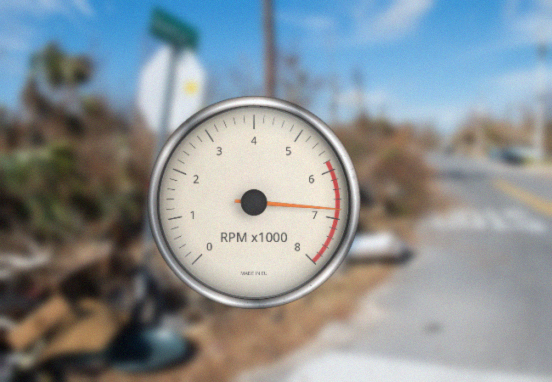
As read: 6800; rpm
